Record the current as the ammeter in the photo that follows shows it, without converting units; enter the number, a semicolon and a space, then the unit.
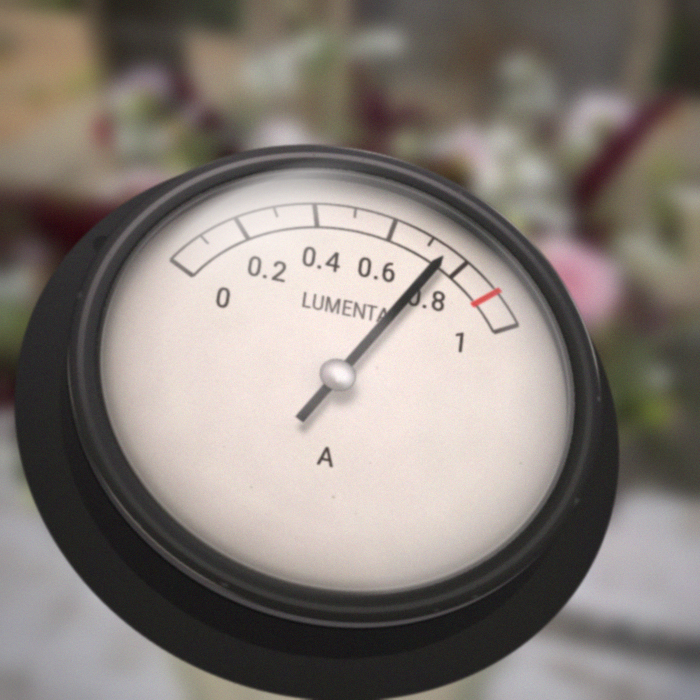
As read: 0.75; A
